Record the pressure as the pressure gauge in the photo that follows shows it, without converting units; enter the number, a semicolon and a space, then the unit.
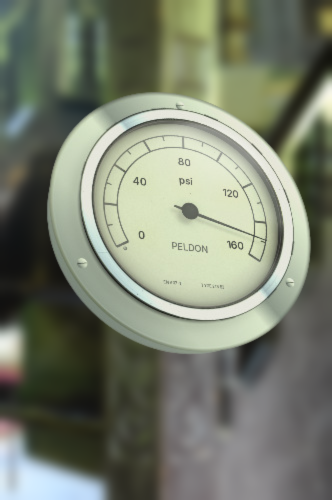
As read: 150; psi
